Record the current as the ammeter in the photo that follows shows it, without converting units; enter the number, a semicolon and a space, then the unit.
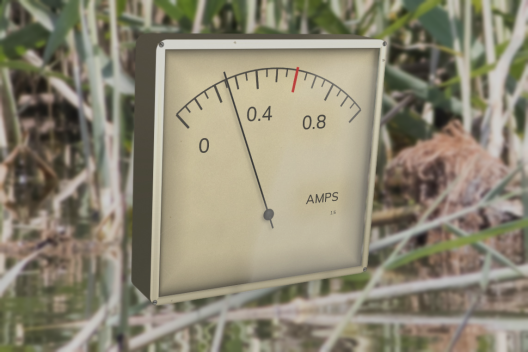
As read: 0.25; A
